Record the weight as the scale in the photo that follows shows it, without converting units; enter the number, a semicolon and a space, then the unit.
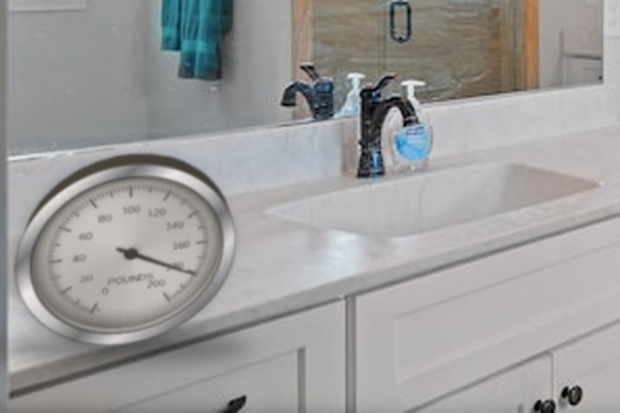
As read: 180; lb
